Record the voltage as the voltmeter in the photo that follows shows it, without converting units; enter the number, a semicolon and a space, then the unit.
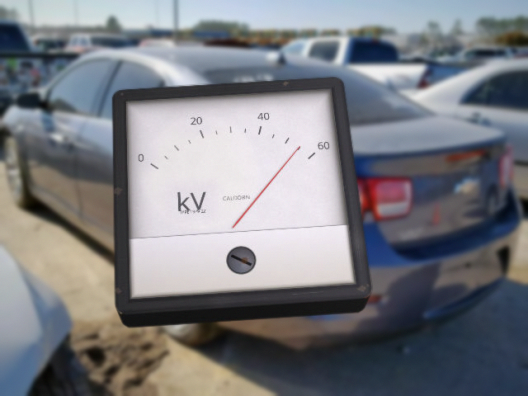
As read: 55; kV
